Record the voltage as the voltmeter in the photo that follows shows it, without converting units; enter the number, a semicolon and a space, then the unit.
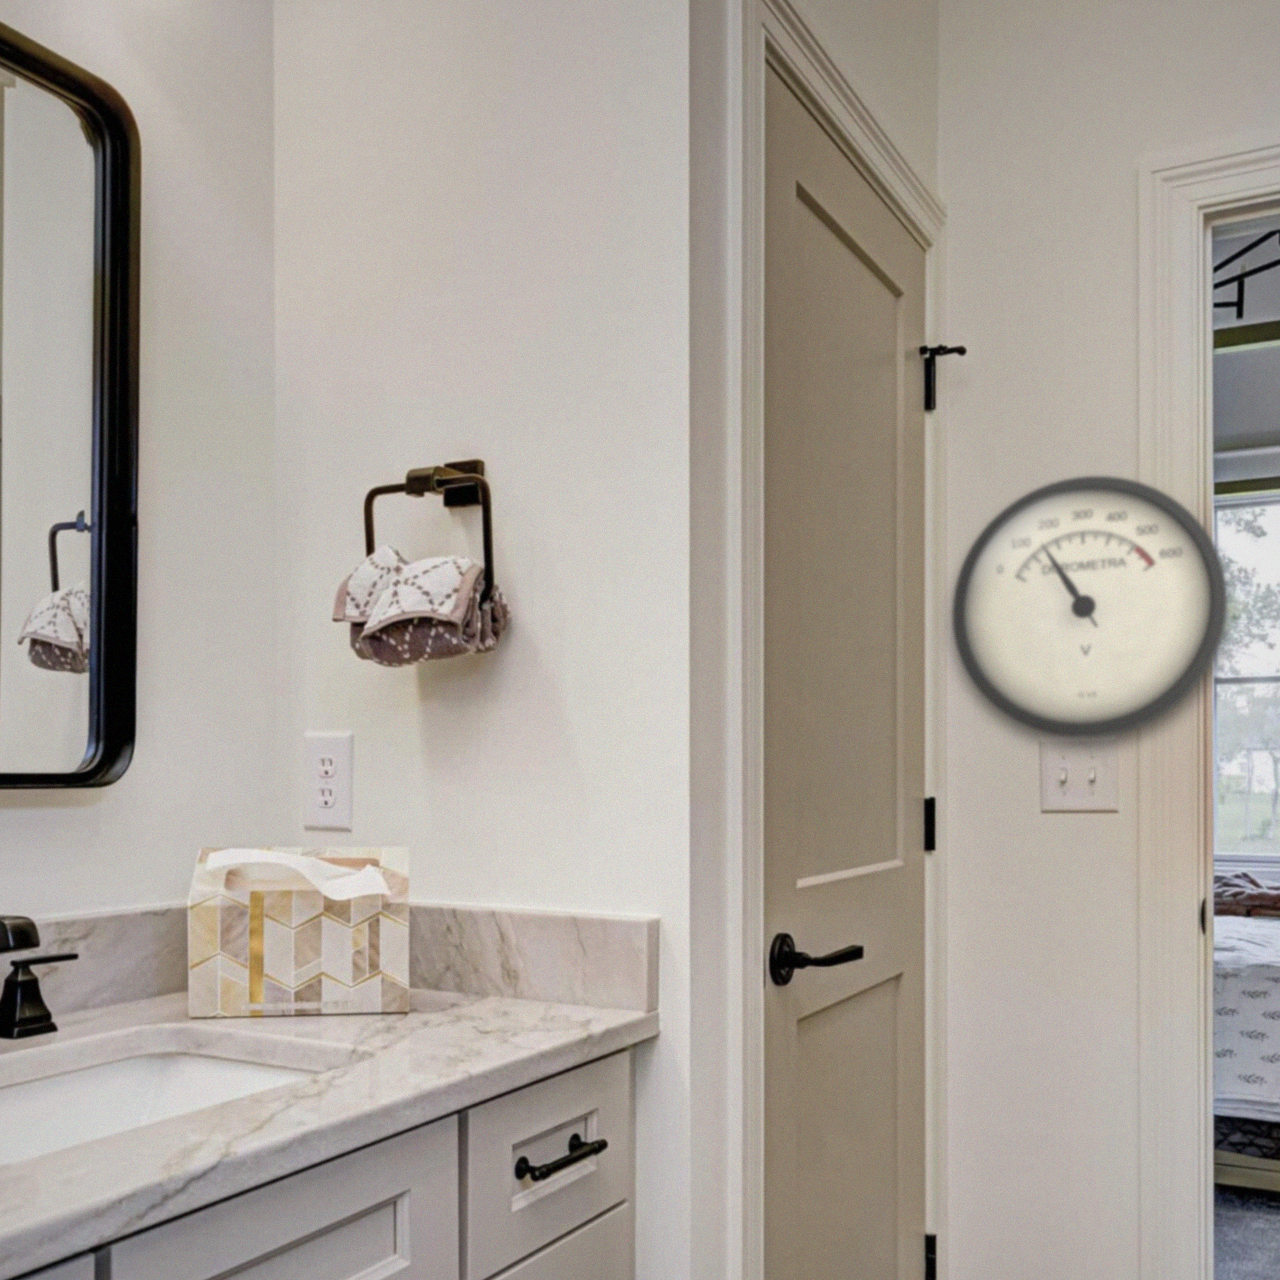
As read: 150; V
